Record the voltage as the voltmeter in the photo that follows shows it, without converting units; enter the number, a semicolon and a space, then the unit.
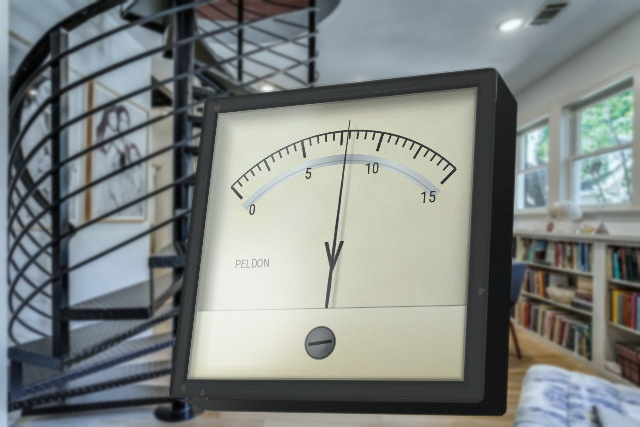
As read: 8; V
